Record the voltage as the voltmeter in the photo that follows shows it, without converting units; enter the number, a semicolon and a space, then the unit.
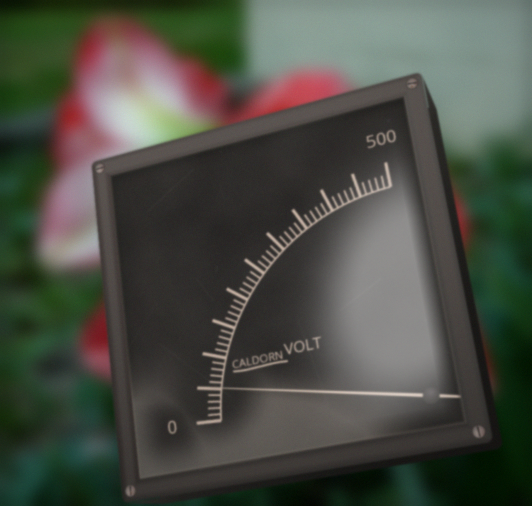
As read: 50; V
